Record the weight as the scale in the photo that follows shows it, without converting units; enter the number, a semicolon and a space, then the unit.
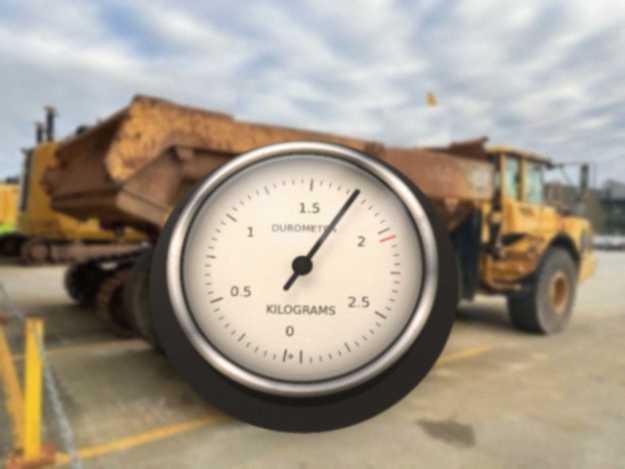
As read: 1.75; kg
